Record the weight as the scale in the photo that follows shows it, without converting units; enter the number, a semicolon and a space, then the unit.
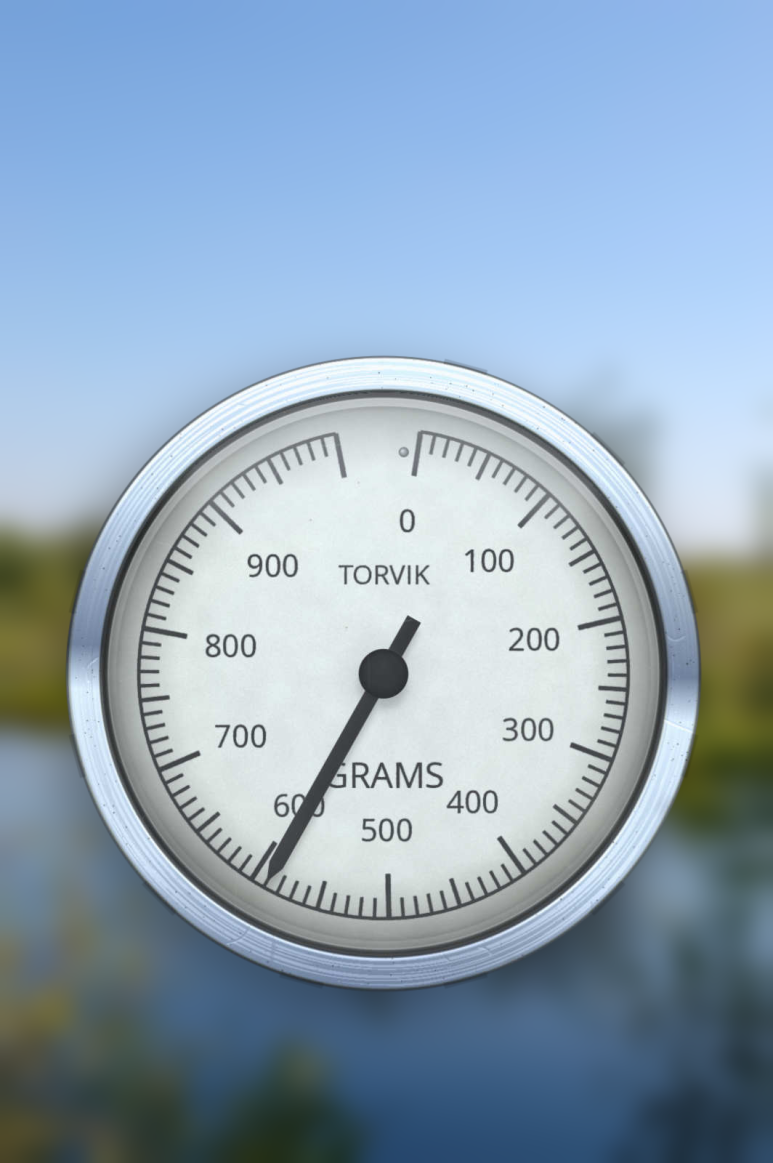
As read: 590; g
